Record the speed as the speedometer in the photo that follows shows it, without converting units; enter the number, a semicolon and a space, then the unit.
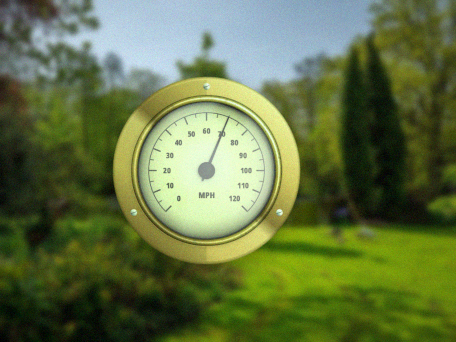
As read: 70; mph
